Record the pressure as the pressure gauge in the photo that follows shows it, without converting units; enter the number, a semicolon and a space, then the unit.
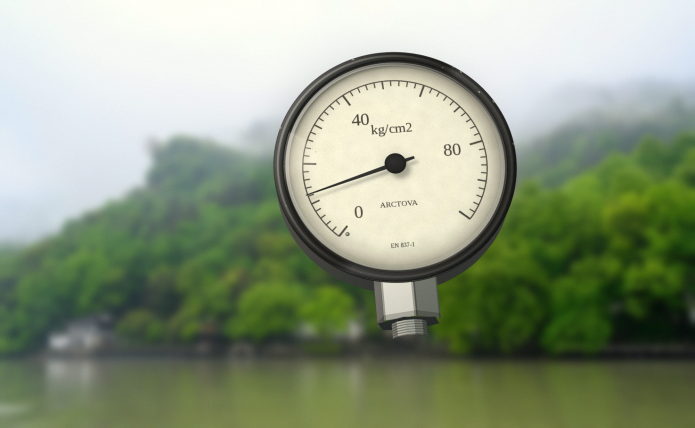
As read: 12; kg/cm²
